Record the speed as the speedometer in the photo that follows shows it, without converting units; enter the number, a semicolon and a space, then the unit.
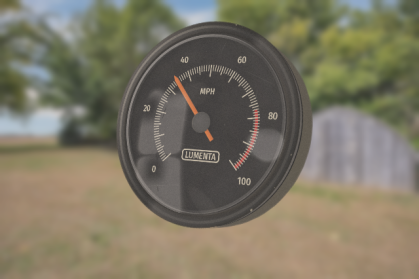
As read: 35; mph
